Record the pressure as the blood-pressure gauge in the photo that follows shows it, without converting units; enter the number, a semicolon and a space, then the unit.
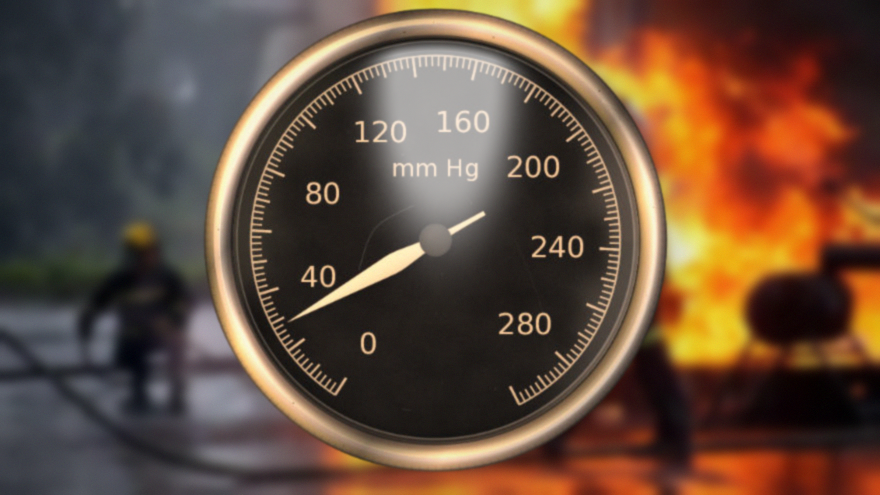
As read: 28; mmHg
